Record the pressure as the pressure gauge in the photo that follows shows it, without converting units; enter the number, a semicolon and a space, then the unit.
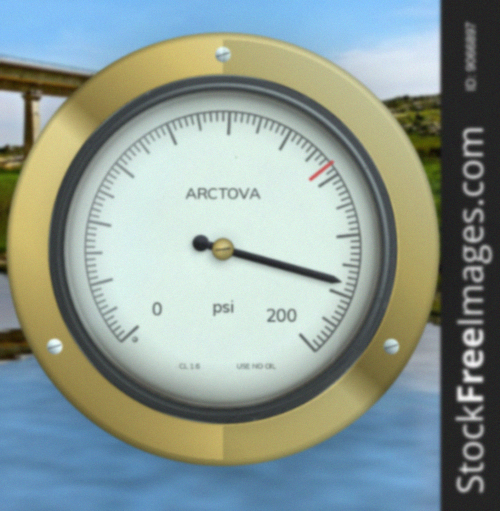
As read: 176; psi
